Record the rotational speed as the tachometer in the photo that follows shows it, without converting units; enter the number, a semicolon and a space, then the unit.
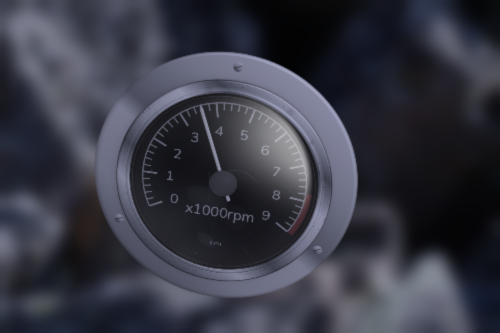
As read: 3600; rpm
